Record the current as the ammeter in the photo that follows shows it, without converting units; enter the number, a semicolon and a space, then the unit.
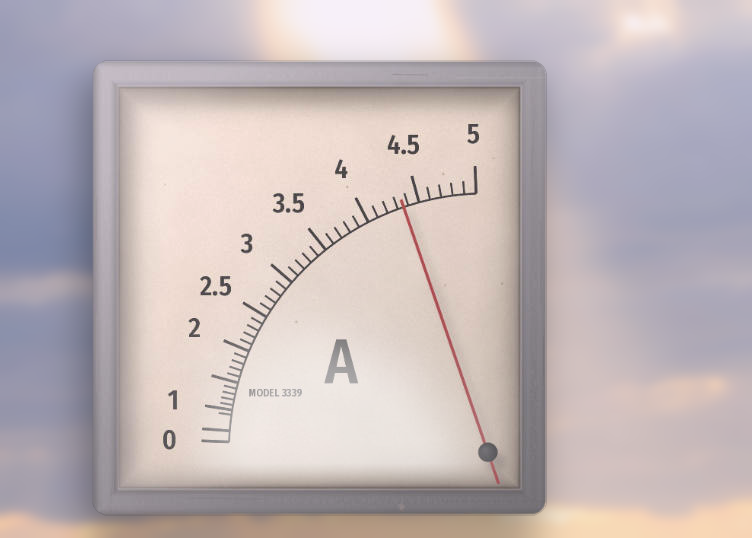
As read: 4.35; A
